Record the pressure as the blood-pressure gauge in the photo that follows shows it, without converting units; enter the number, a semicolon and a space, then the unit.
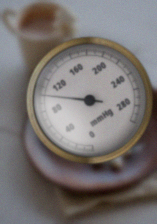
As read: 100; mmHg
